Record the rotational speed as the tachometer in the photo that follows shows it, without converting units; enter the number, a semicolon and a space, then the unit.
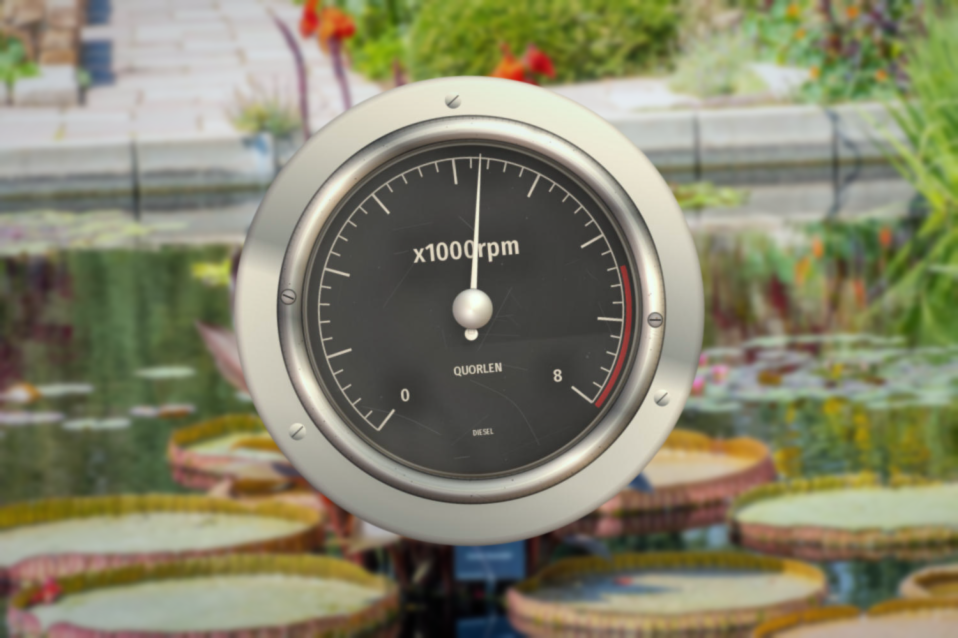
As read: 4300; rpm
